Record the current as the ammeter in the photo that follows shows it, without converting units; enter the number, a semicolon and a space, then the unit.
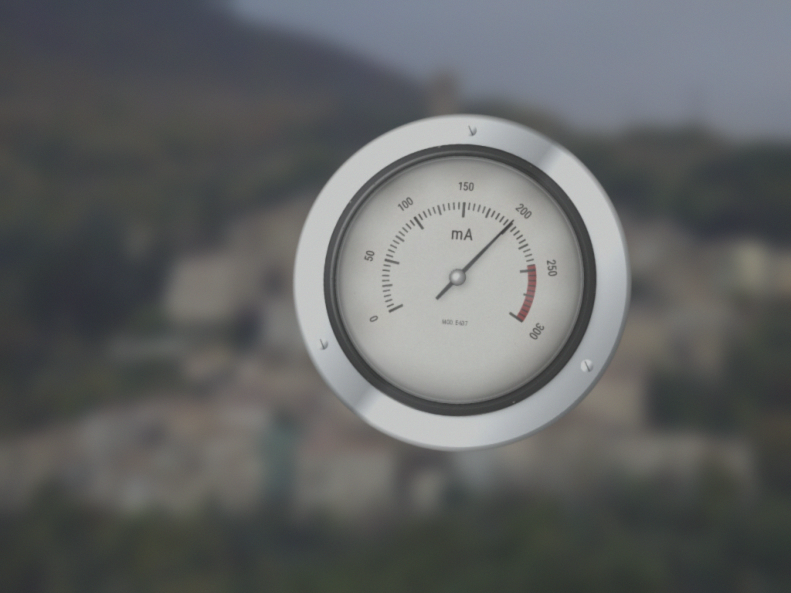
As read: 200; mA
